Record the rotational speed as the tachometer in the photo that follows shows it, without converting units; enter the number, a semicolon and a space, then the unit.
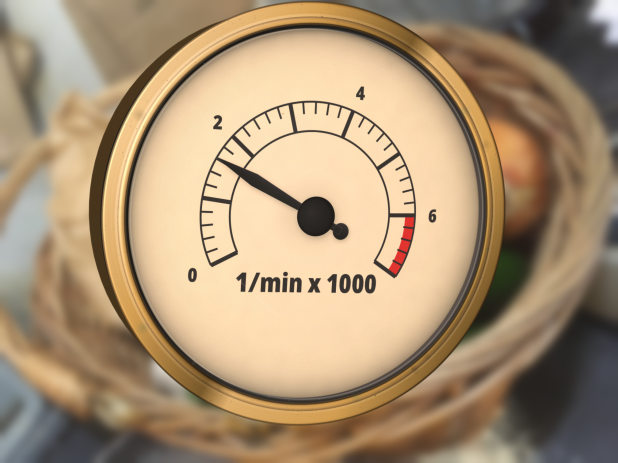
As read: 1600; rpm
